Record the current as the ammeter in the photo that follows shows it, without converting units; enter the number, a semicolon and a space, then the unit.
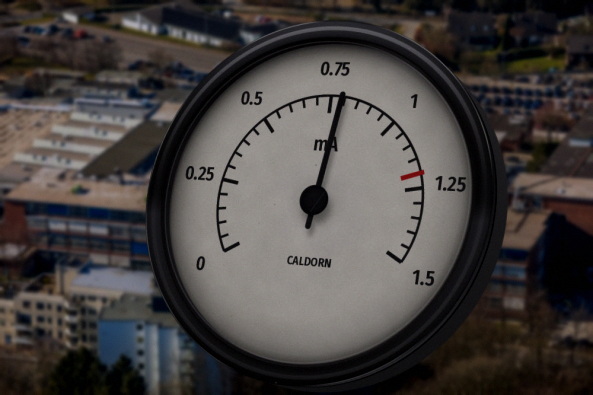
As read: 0.8; mA
